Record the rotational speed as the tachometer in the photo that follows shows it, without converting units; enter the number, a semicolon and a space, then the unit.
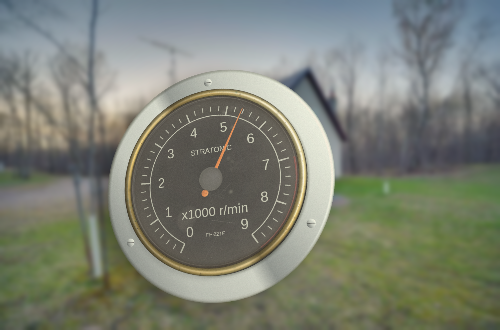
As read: 5400; rpm
